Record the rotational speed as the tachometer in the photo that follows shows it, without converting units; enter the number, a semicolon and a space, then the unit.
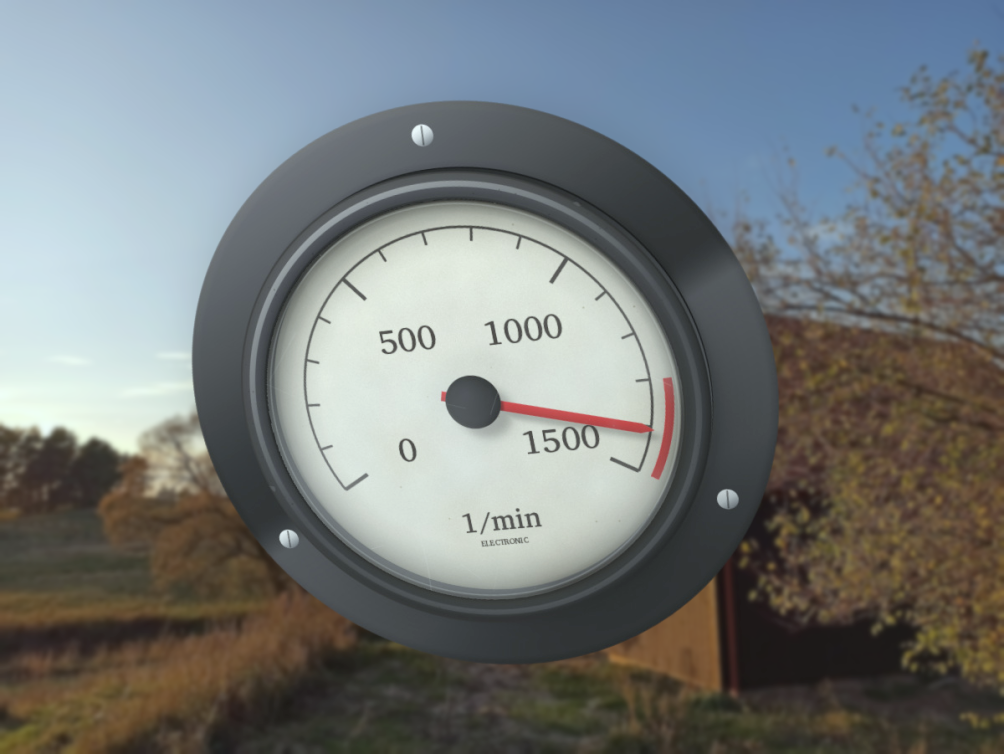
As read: 1400; rpm
